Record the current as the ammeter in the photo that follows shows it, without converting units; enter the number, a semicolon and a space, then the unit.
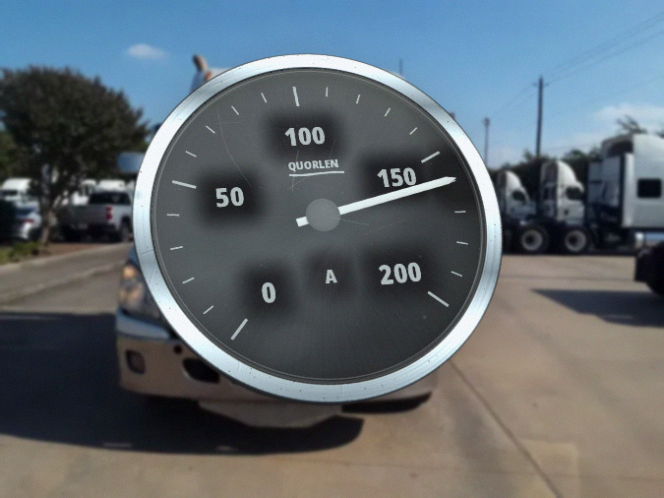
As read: 160; A
